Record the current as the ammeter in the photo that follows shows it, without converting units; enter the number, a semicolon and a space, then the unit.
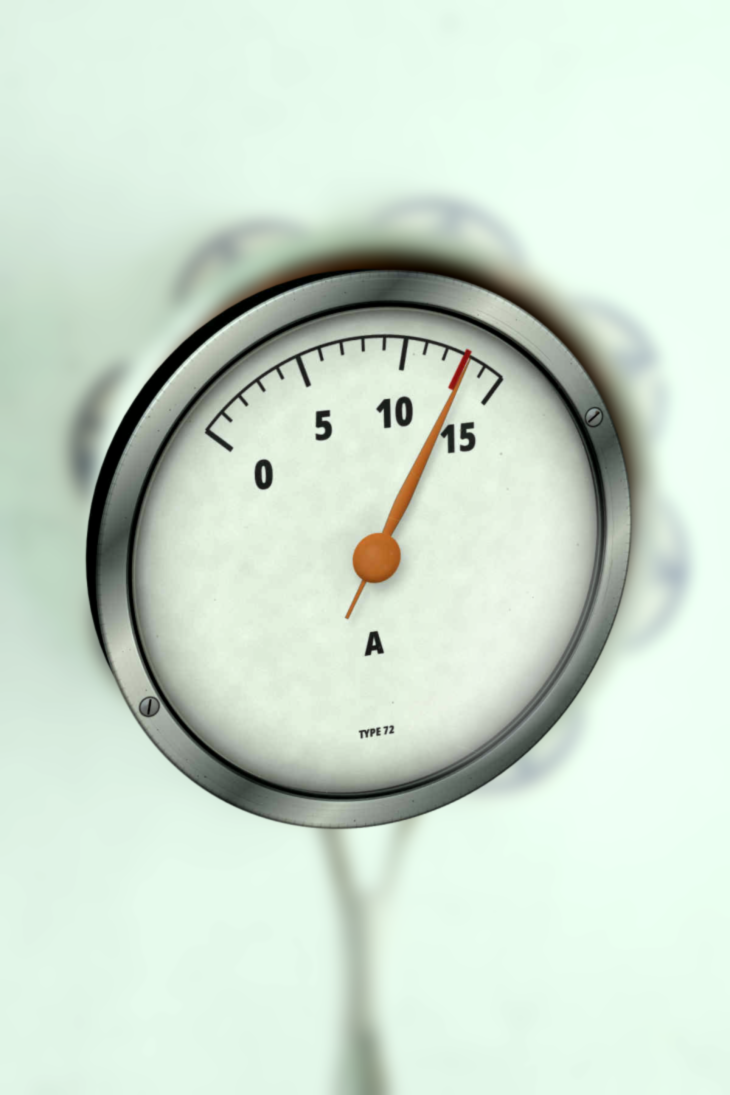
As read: 13; A
